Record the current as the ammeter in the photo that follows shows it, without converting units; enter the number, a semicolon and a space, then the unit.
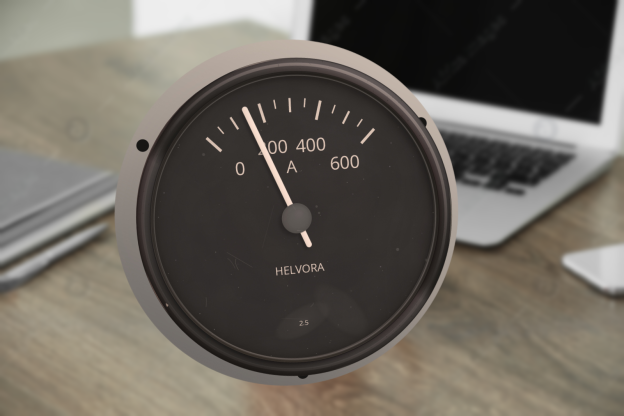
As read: 150; A
